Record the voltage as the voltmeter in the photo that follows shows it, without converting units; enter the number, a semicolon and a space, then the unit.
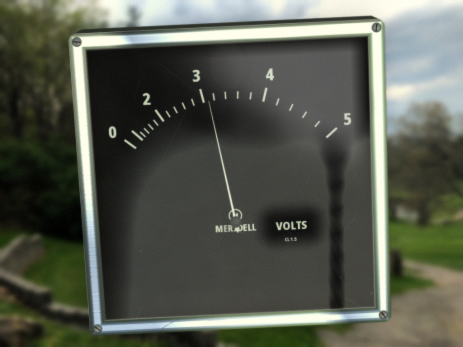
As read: 3.1; V
